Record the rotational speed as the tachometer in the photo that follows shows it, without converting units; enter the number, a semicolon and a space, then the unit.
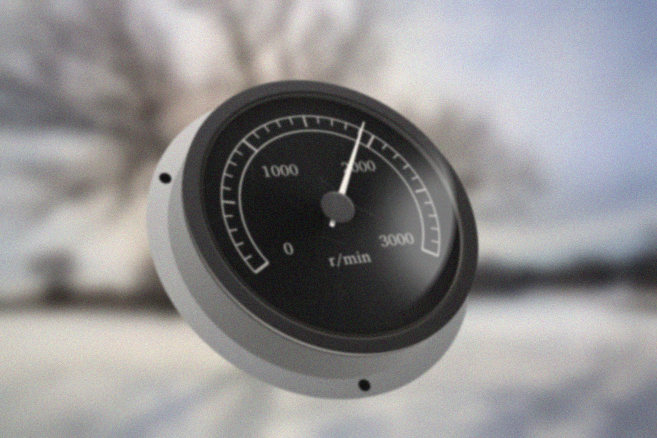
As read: 1900; rpm
